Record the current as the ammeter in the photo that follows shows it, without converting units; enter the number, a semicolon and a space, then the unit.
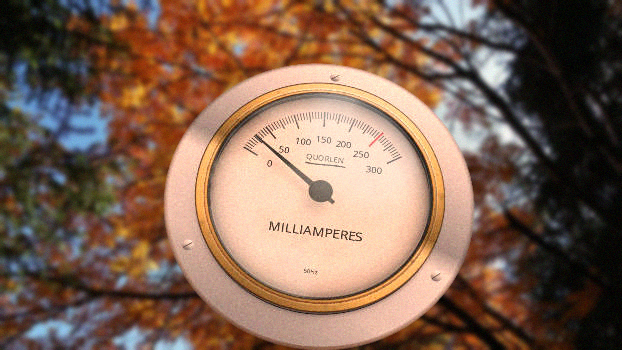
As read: 25; mA
